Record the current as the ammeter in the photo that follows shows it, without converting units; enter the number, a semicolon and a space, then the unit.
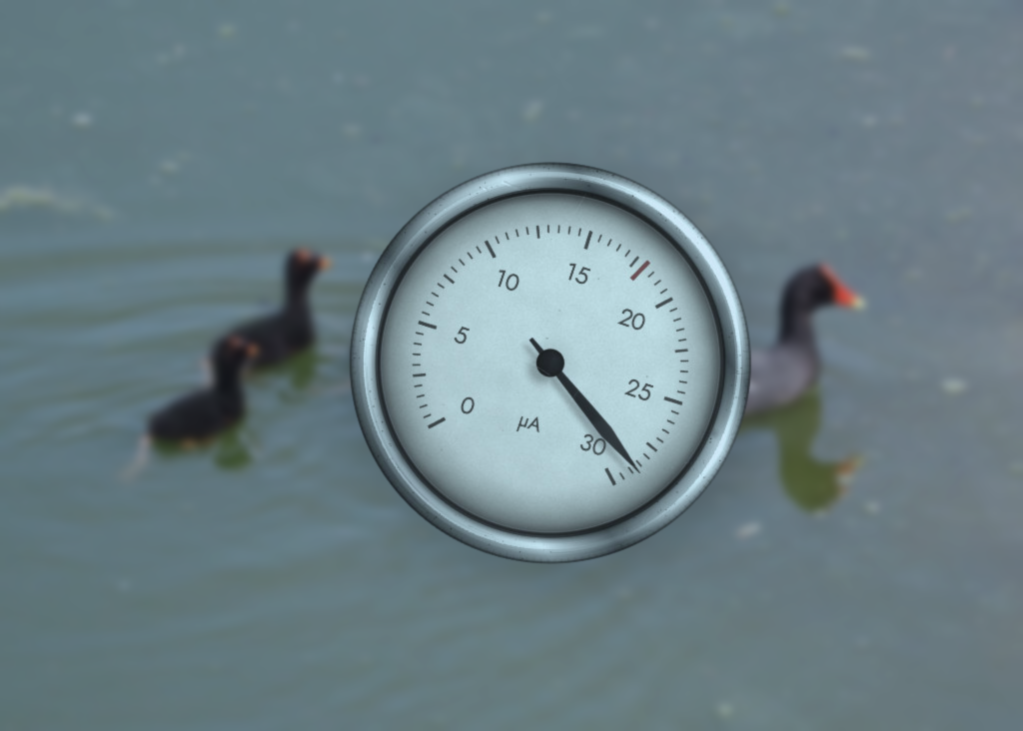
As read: 28.75; µA
